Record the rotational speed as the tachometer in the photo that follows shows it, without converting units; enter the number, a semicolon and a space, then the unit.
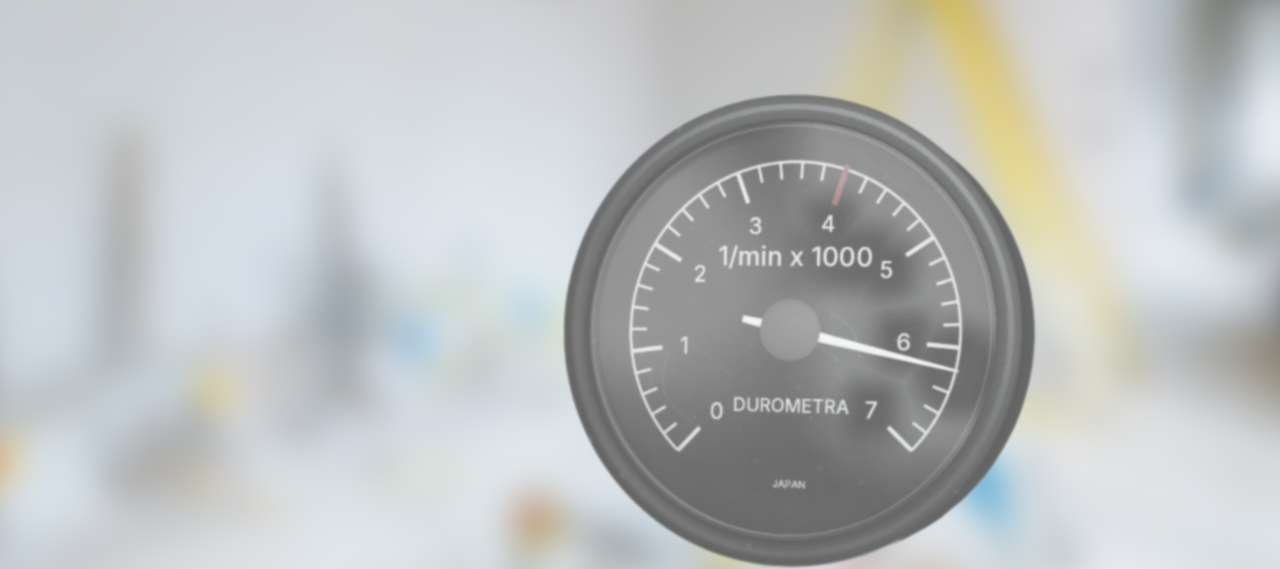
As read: 6200; rpm
